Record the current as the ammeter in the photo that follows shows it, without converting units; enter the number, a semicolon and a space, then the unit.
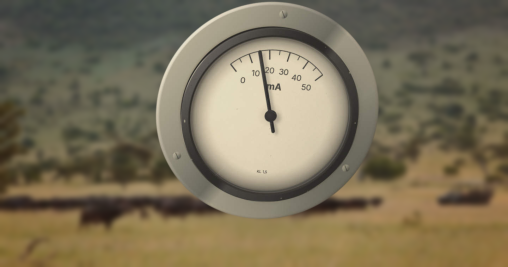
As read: 15; mA
